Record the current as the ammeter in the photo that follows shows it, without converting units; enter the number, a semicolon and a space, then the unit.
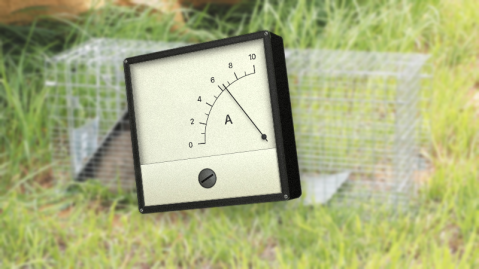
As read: 6.5; A
